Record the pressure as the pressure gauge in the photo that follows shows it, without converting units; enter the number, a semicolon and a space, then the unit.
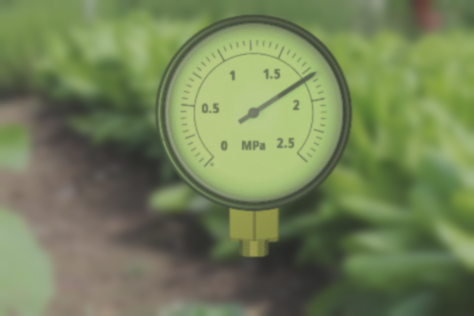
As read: 1.8; MPa
